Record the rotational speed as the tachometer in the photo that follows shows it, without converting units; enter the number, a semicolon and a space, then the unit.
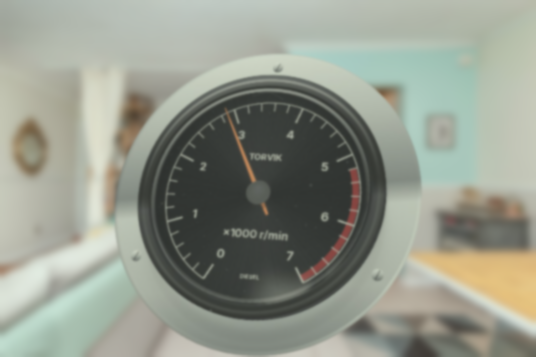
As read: 2900; rpm
